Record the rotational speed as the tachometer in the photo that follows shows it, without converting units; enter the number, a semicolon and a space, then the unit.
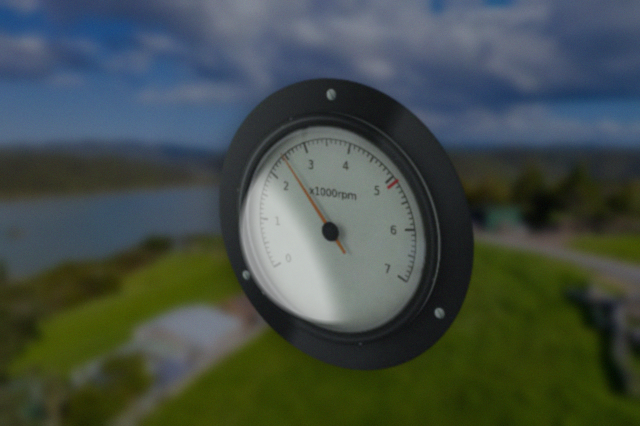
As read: 2500; rpm
